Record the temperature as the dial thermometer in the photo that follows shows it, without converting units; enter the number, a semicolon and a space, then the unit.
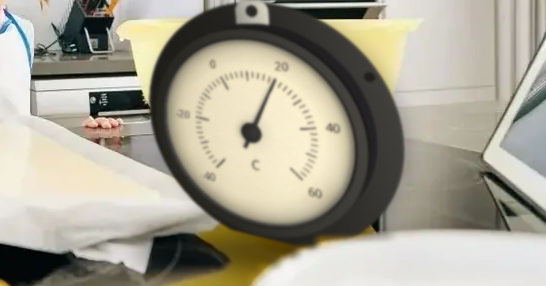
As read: 20; °C
